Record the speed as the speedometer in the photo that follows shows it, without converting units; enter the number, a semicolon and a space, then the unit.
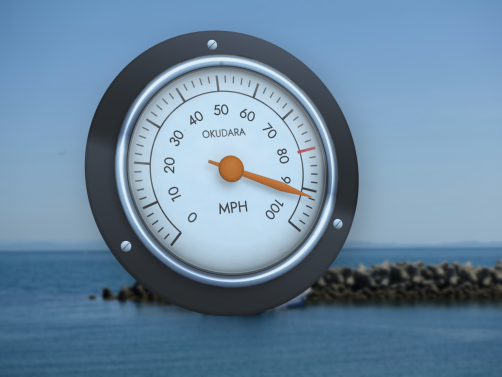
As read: 92; mph
